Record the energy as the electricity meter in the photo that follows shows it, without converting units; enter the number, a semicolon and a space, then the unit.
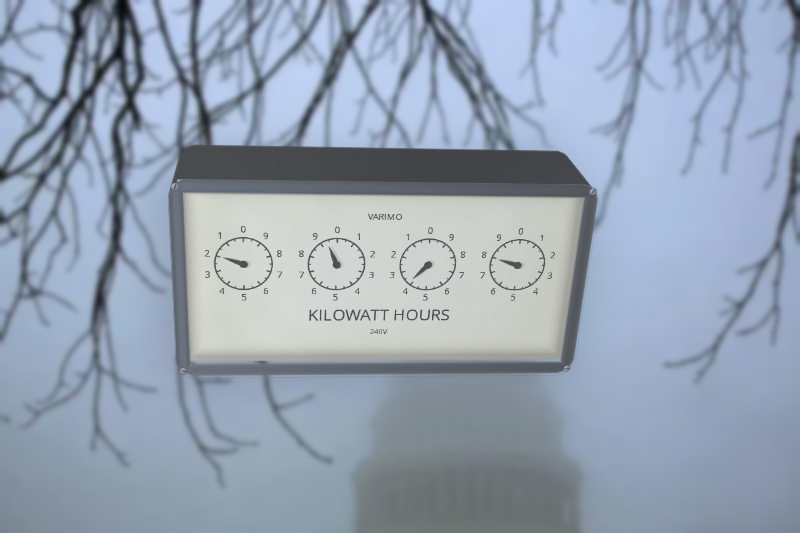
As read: 1938; kWh
